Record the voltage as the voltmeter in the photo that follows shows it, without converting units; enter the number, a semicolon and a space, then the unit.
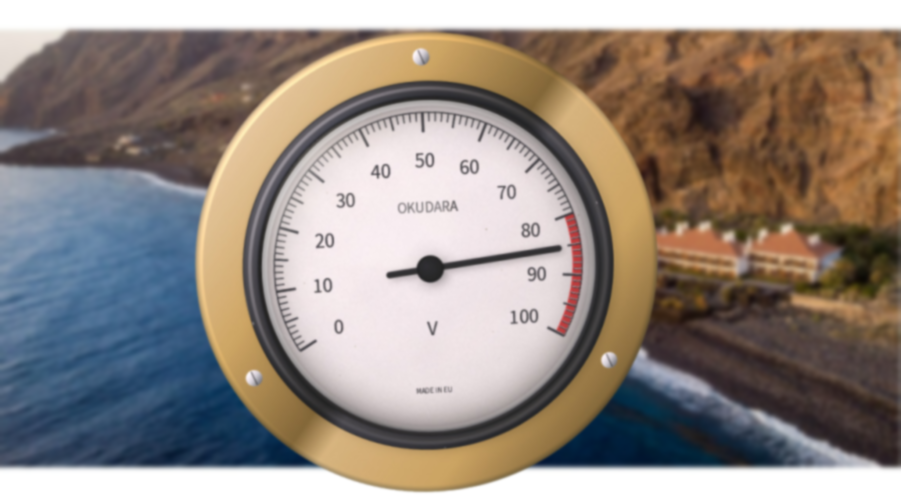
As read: 85; V
